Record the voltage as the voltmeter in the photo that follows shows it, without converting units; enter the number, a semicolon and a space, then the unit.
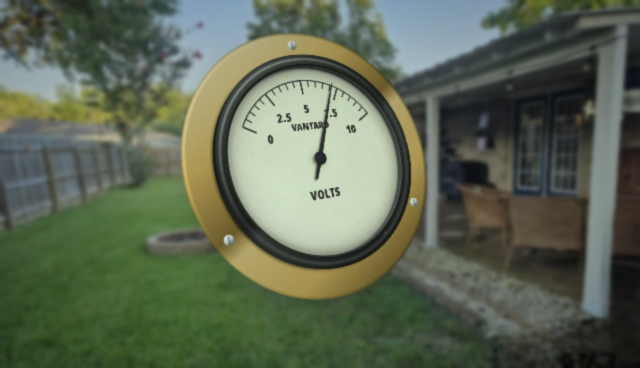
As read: 7; V
